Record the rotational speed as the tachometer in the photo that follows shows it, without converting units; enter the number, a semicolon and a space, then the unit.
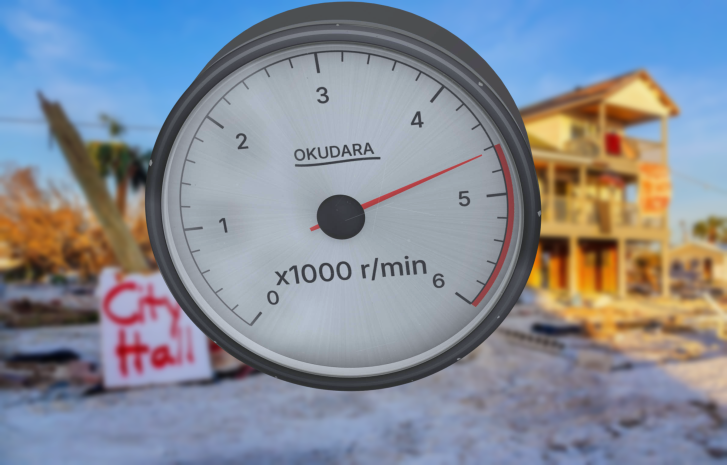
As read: 4600; rpm
